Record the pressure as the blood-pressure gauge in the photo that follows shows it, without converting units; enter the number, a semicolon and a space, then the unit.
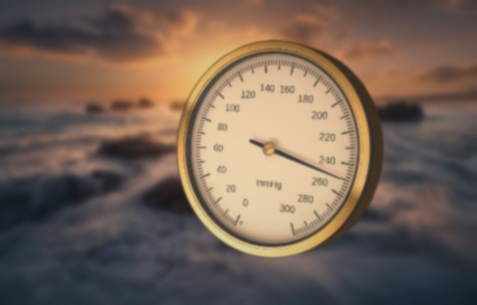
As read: 250; mmHg
